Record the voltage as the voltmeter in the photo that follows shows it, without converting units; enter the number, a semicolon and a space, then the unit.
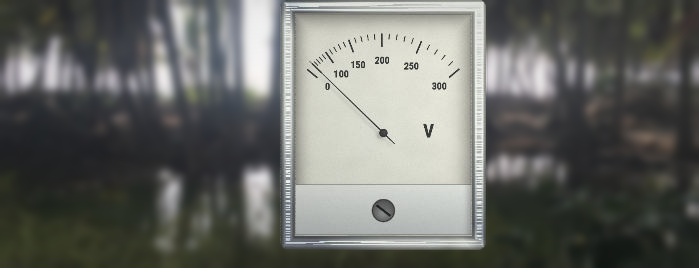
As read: 50; V
